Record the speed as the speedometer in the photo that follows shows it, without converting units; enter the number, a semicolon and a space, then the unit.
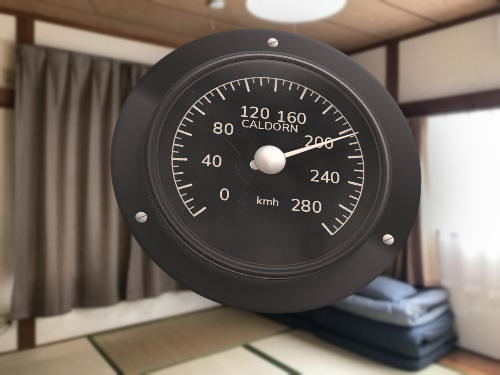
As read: 205; km/h
